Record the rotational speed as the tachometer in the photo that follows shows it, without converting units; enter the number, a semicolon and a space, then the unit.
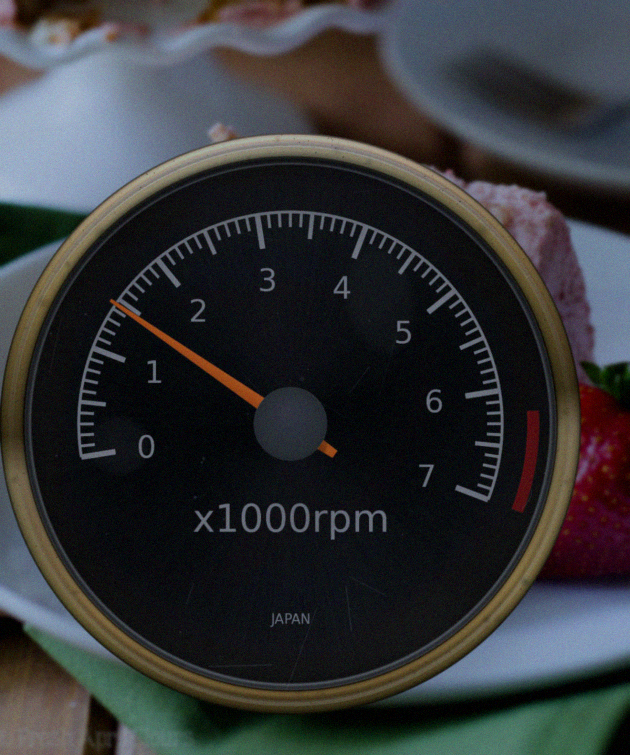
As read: 1450; rpm
